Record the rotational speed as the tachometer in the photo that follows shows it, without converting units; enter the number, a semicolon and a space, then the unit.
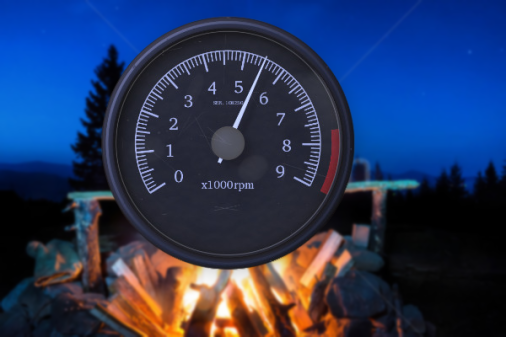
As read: 5500; rpm
